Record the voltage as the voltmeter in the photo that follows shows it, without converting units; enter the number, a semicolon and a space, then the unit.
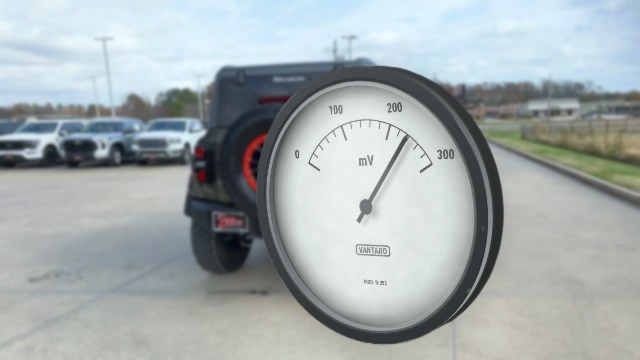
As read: 240; mV
